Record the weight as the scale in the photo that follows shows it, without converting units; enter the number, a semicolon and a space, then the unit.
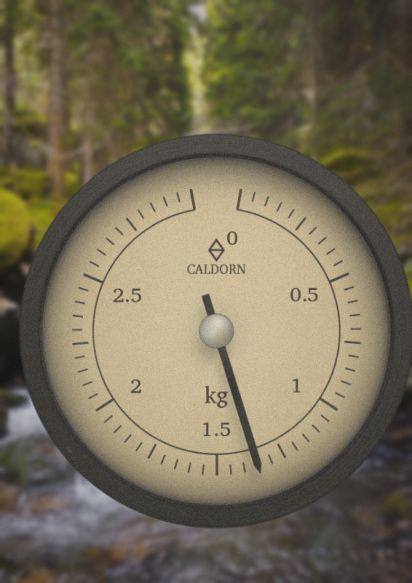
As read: 1.35; kg
